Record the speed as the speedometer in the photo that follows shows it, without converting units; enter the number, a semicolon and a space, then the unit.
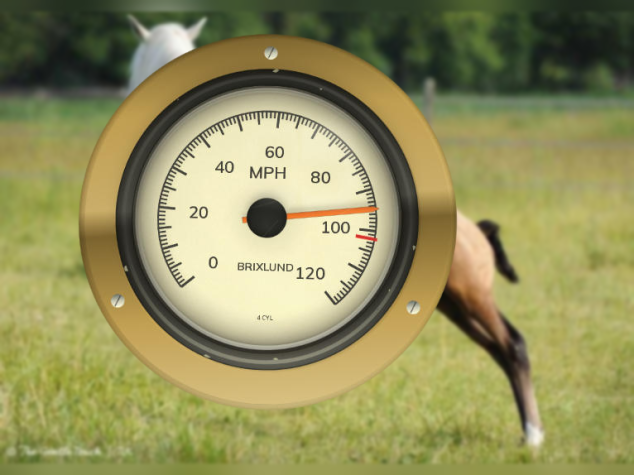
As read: 95; mph
